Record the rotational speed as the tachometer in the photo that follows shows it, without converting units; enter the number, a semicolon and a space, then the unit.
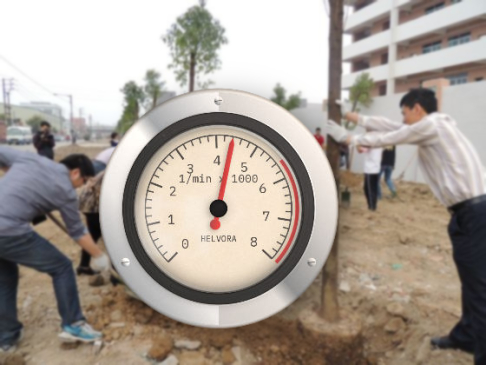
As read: 4400; rpm
